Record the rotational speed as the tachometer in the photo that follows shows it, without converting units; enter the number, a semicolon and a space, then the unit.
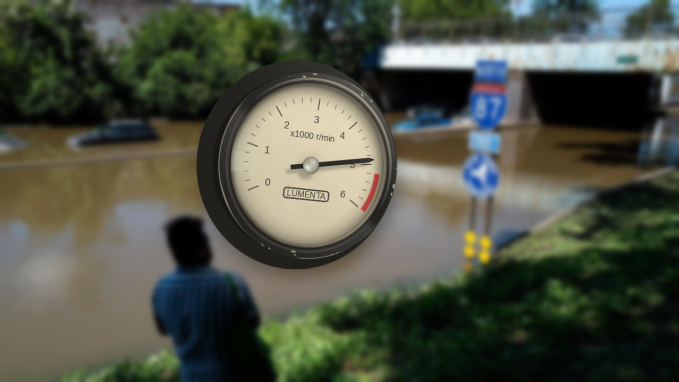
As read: 4900; rpm
